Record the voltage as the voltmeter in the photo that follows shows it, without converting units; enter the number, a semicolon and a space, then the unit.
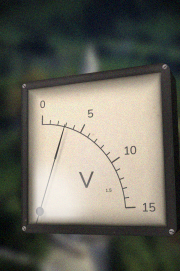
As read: 3; V
